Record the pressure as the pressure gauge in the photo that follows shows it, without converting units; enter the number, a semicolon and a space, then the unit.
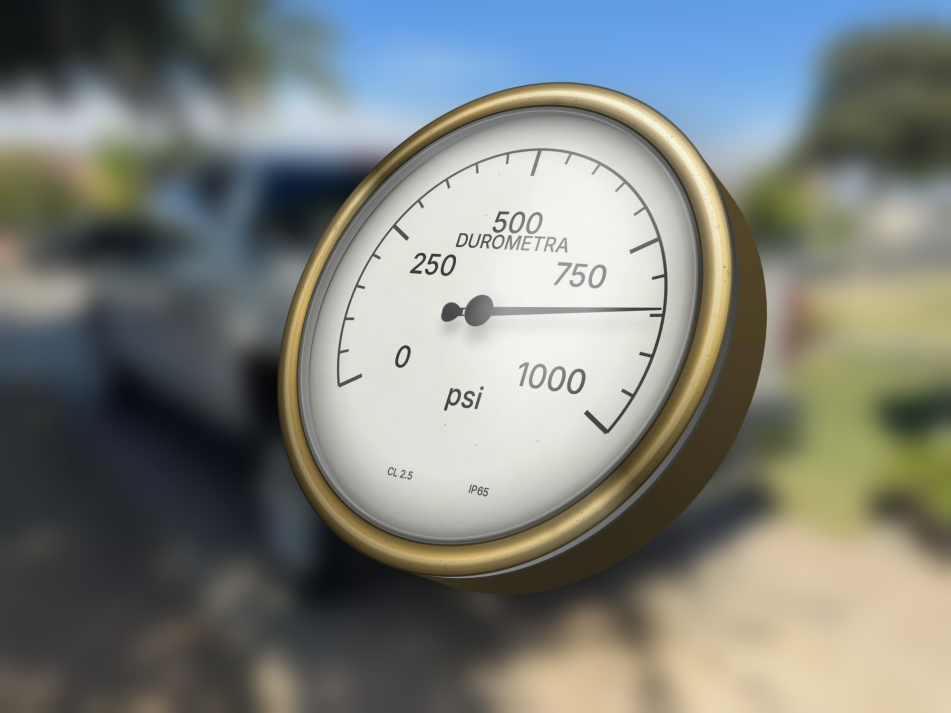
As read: 850; psi
